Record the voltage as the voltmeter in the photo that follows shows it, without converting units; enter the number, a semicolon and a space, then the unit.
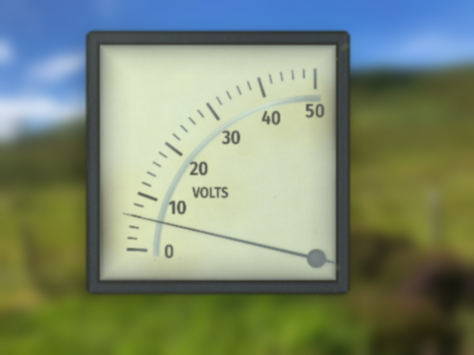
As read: 6; V
